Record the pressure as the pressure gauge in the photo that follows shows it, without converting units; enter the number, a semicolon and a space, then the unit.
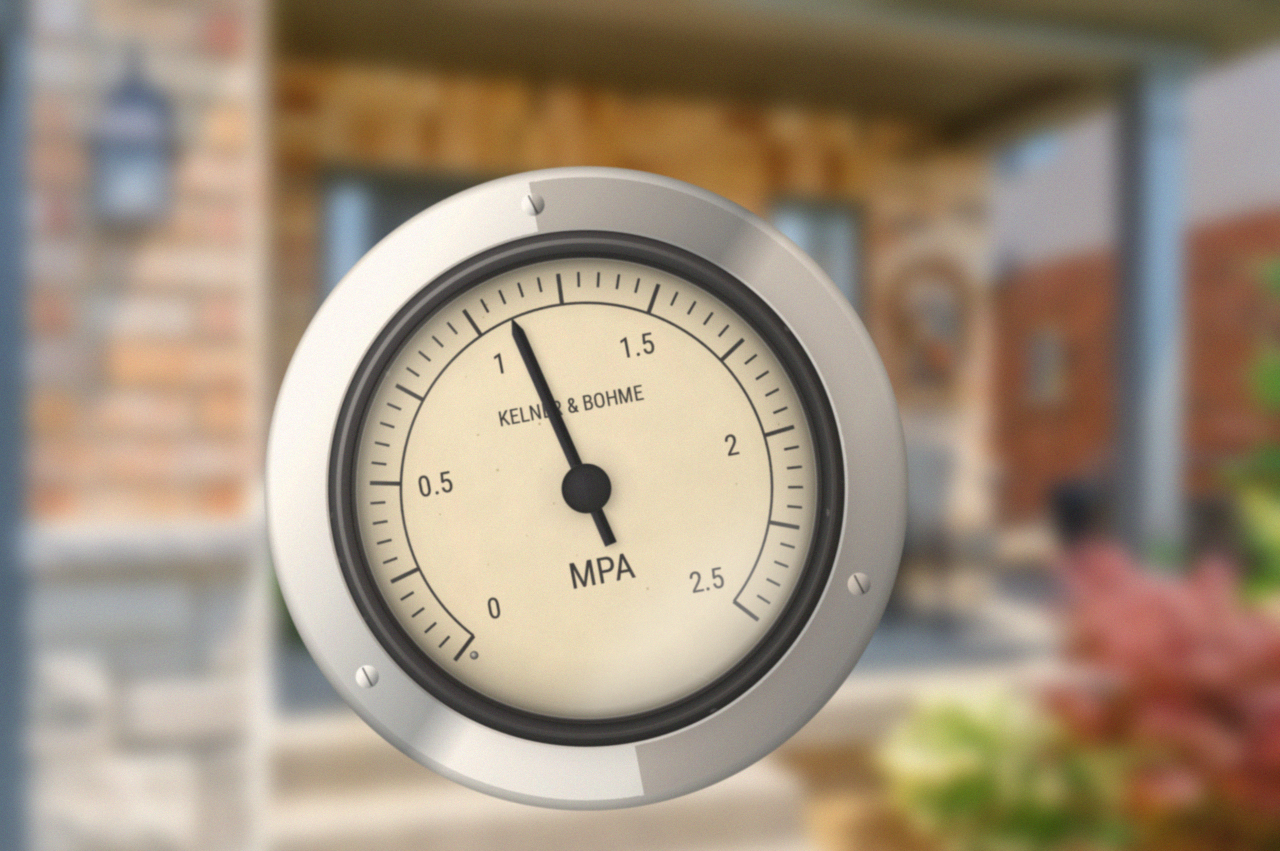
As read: 1.1; MPa
